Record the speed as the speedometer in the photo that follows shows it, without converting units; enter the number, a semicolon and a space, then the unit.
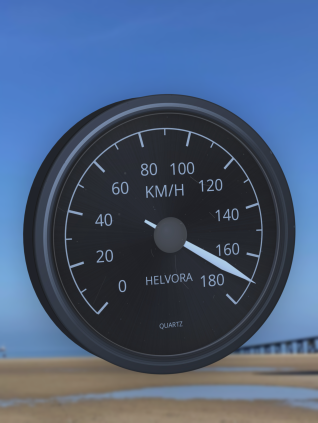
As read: 170; km/h
